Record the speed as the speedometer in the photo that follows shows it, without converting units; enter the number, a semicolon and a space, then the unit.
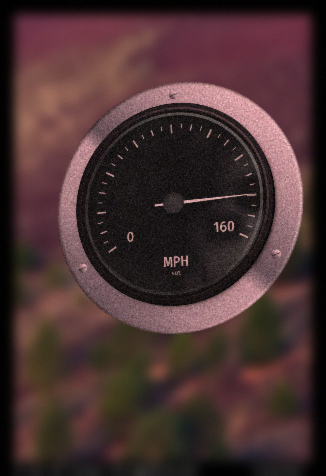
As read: 140; mph
